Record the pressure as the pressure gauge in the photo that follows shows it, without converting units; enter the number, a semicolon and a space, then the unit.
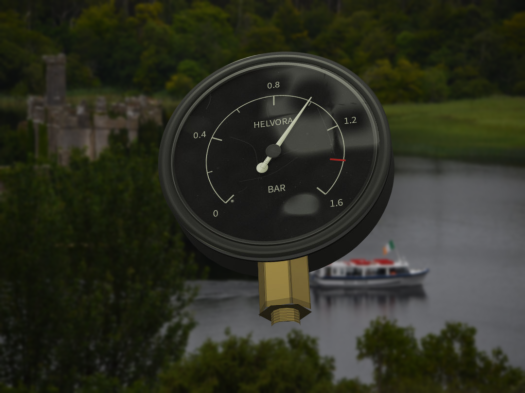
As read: 1; bar
